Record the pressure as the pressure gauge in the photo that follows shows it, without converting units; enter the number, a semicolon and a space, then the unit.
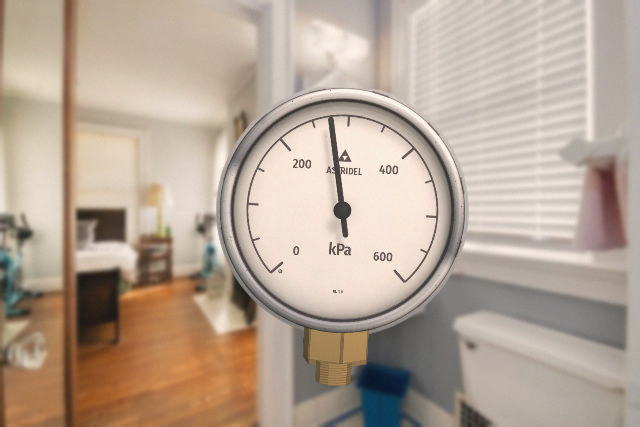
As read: 275; kPa
